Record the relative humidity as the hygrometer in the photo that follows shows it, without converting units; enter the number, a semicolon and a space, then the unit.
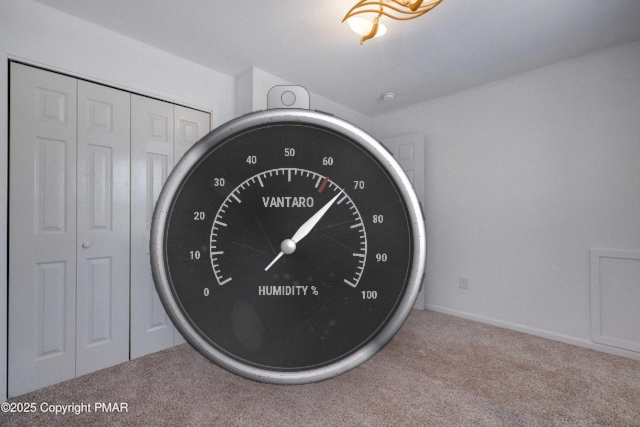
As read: 68; %
